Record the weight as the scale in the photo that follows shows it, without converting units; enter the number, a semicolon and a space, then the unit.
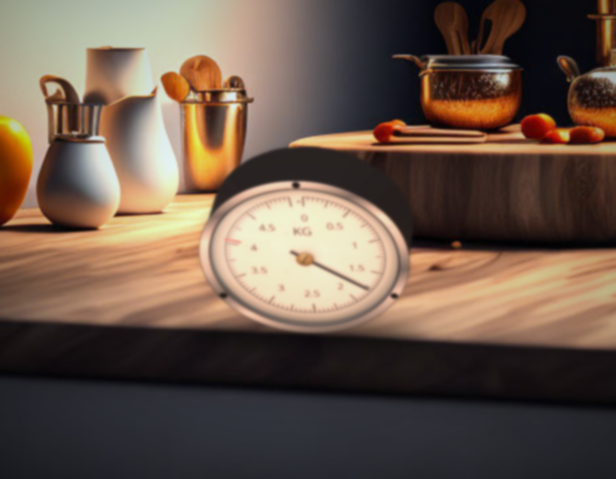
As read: 1.75; kg
